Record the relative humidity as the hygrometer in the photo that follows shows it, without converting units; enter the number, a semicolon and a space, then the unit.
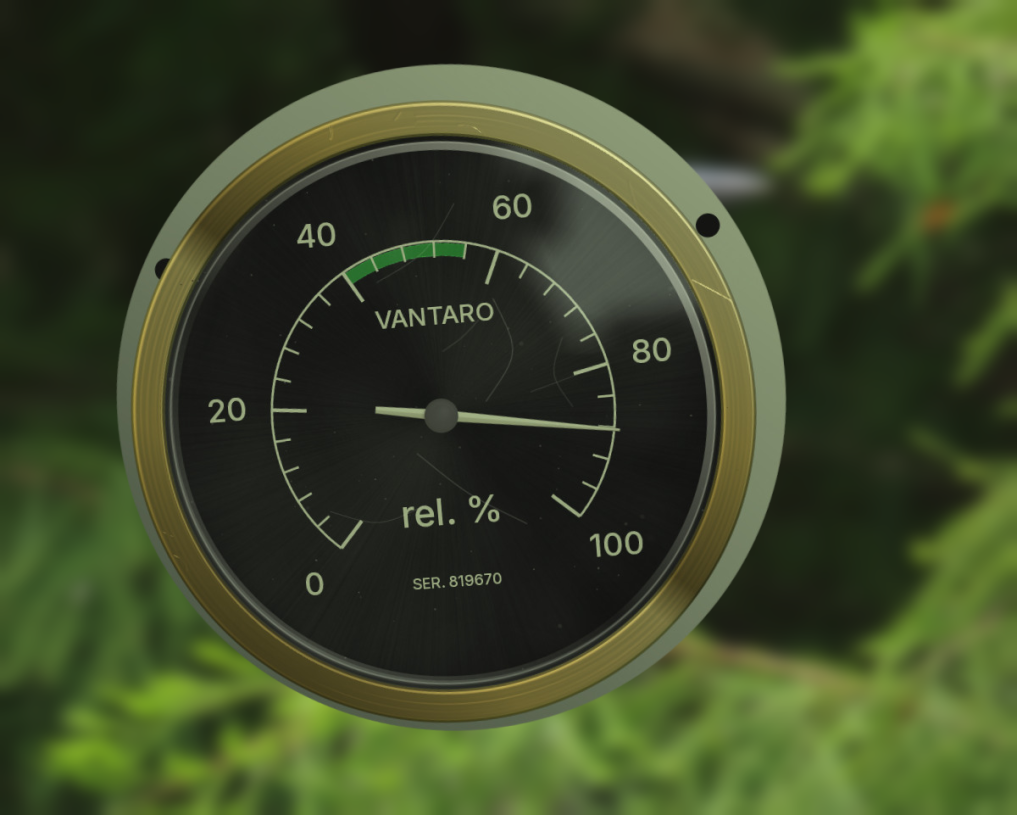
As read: 88; %
